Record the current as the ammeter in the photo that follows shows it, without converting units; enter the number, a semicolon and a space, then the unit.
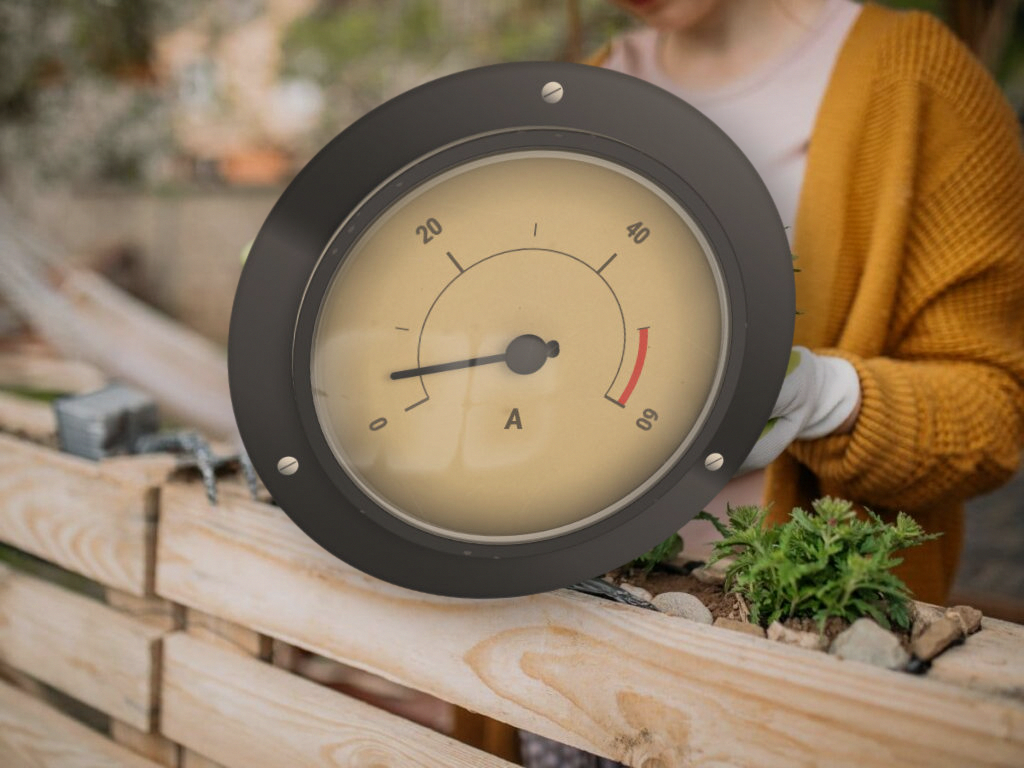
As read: 5; A
